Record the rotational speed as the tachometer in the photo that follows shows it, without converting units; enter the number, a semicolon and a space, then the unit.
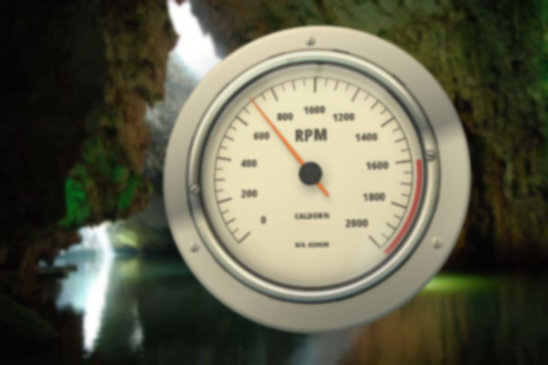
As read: 700; rpm
